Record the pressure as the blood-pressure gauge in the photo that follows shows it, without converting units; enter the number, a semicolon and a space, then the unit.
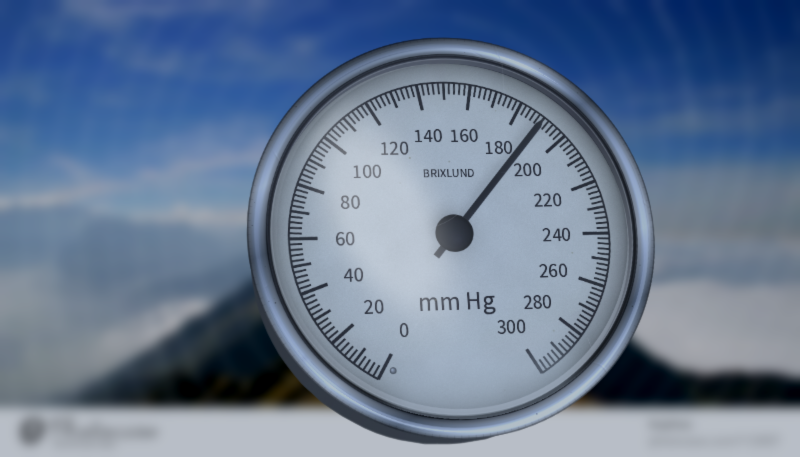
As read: 190; mmHg
